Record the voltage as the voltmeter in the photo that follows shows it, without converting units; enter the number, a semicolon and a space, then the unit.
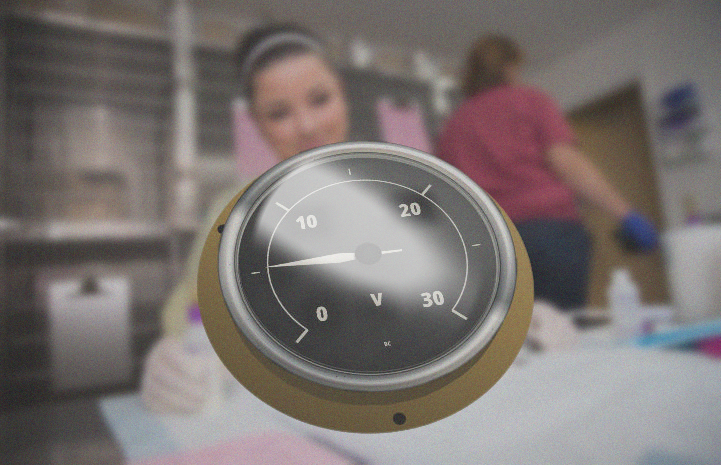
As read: 5; V
